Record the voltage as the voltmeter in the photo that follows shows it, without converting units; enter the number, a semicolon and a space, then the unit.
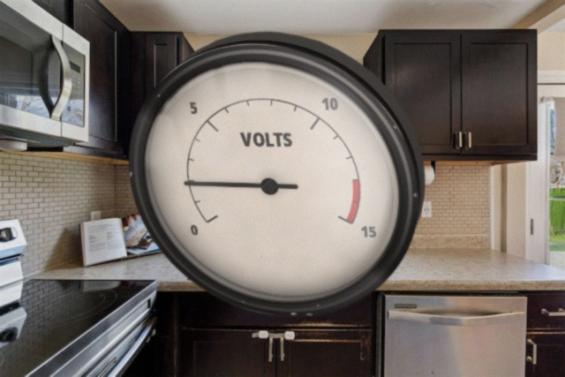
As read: 2; V
